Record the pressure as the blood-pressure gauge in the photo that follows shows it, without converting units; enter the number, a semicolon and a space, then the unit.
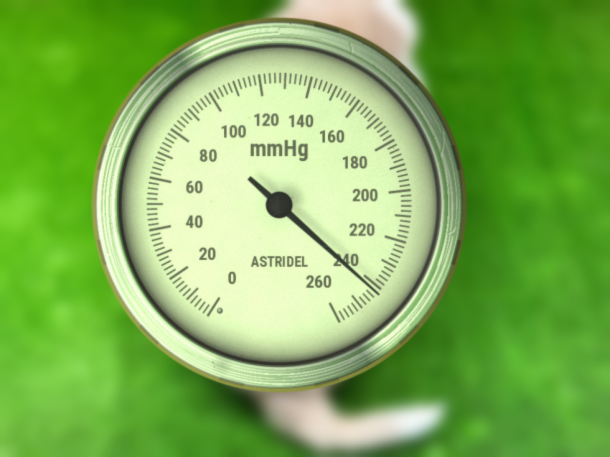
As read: 242; mmHg
